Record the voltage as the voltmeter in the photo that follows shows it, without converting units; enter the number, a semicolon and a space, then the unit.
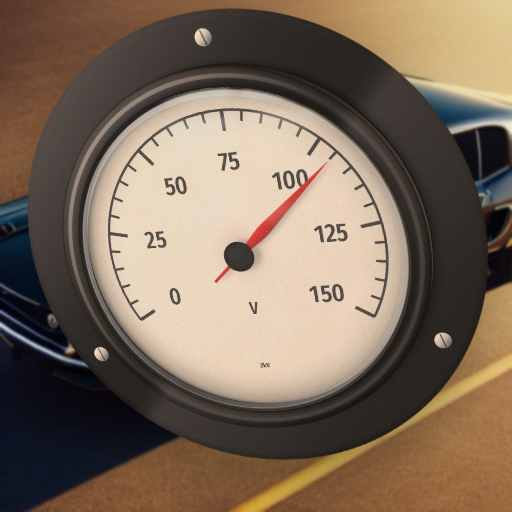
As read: 105; V
